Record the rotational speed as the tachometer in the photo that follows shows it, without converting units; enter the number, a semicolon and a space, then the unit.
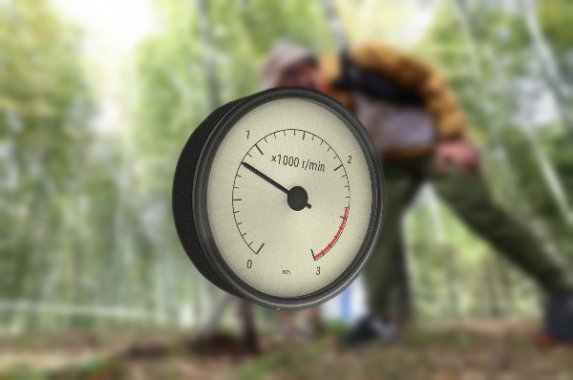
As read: 800; rpm
